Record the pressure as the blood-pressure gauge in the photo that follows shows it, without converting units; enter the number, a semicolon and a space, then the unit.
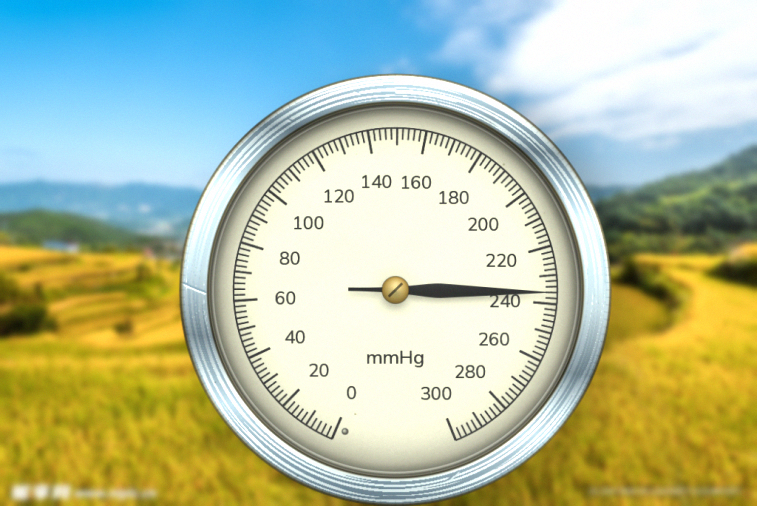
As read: 236; mmHg
